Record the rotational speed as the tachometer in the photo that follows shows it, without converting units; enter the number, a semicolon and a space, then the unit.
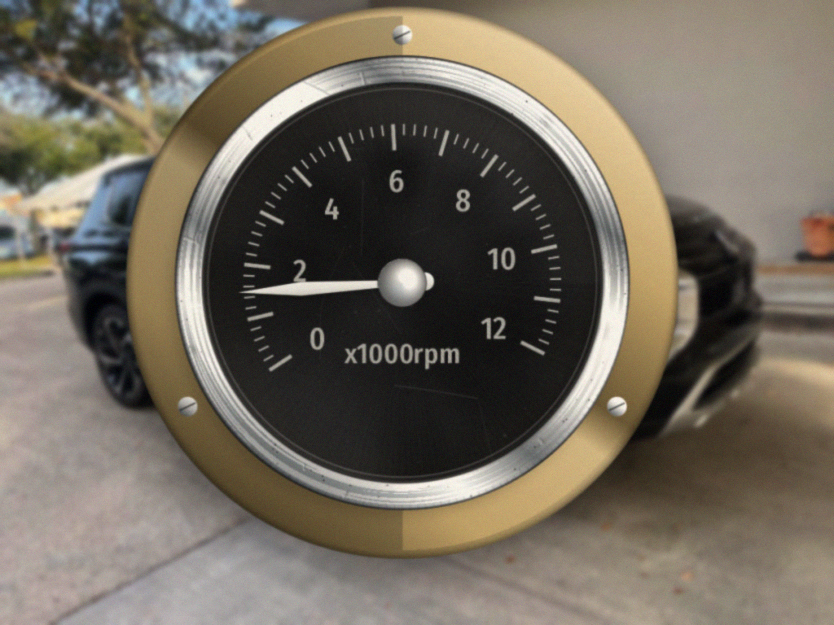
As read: 1500; rpm
